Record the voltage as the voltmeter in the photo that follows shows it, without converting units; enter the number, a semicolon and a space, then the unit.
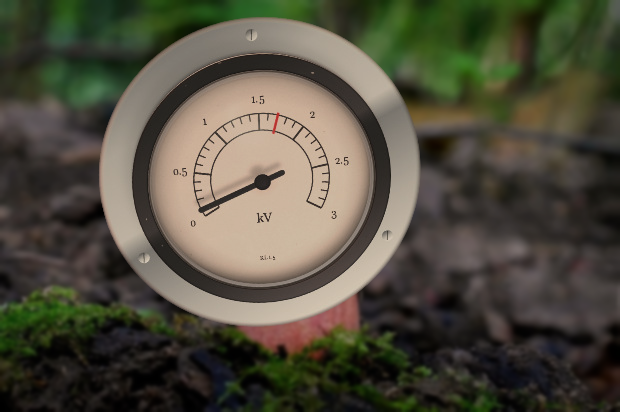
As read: 0.1; kV
